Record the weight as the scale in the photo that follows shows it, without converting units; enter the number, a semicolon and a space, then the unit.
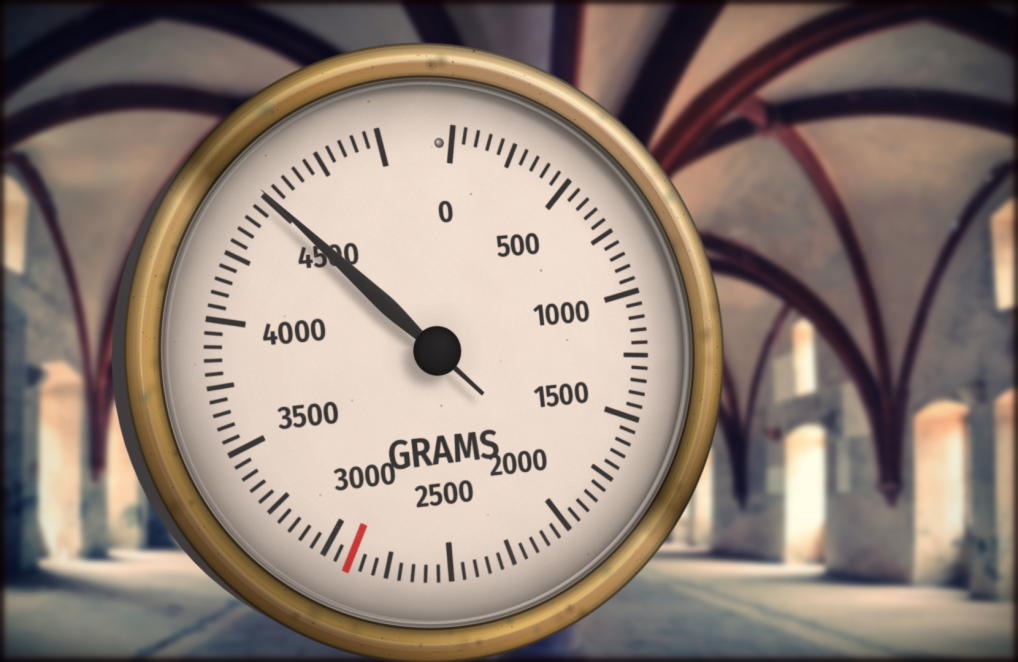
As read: 4500; g
